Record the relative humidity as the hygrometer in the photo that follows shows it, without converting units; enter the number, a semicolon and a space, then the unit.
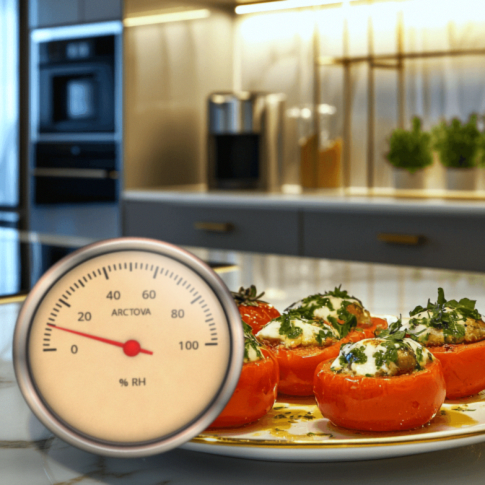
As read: 10; %
